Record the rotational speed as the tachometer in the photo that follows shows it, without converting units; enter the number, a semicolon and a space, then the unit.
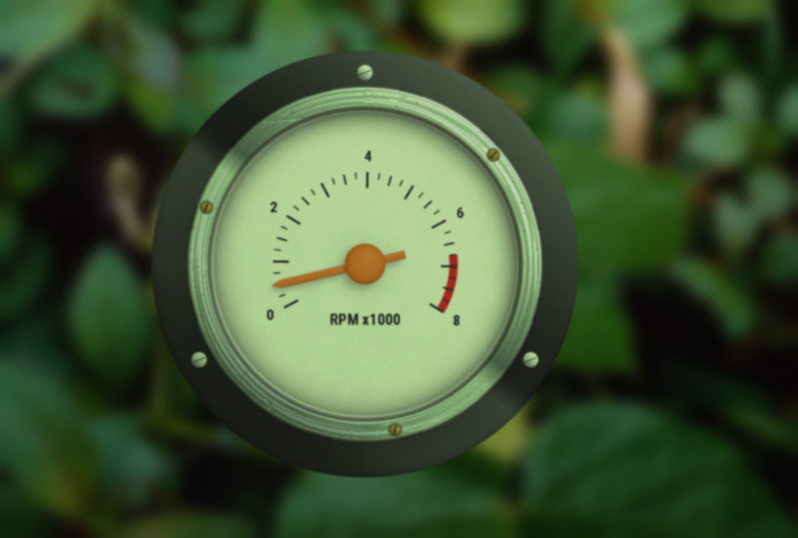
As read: 500; rpm
